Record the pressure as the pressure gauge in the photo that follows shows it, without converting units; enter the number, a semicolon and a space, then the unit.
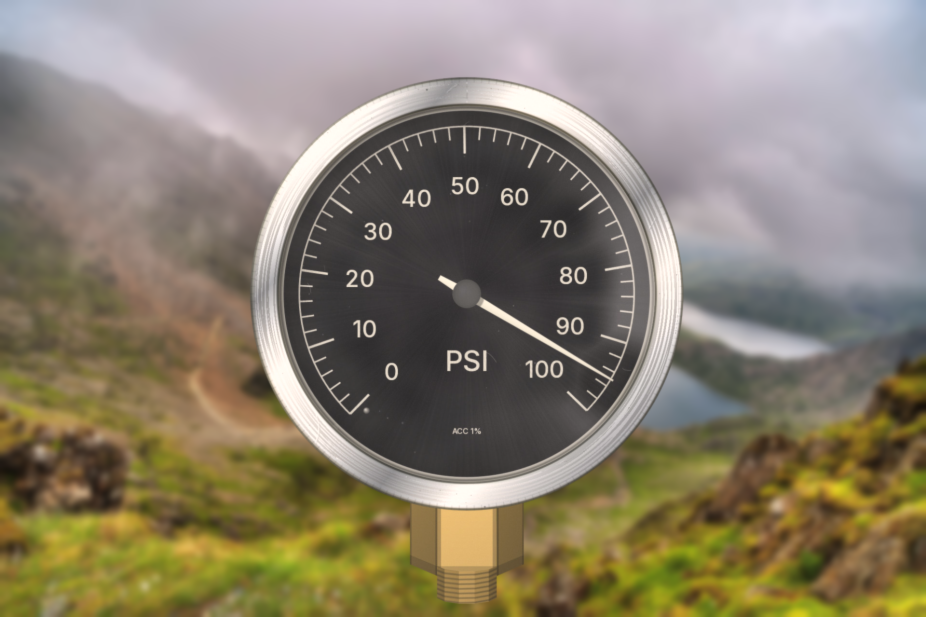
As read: 95; psi
